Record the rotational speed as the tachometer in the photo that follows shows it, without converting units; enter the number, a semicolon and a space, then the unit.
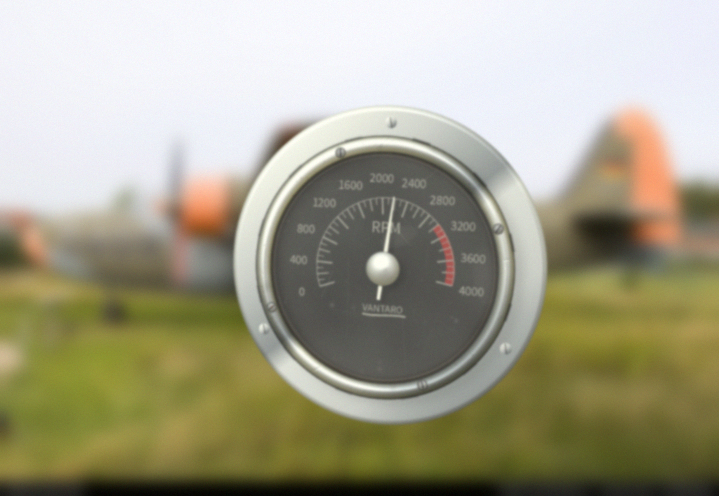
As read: 2200; rpm
